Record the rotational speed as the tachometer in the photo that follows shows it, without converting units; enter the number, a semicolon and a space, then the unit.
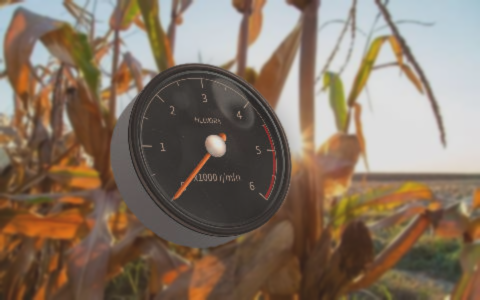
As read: 0; rpm
